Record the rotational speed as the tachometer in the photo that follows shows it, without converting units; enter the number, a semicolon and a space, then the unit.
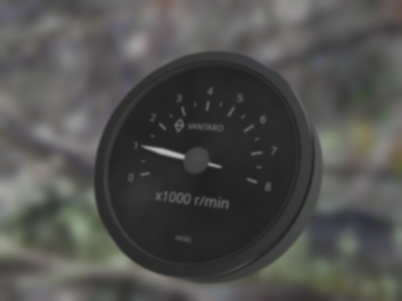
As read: 1000; rpm
